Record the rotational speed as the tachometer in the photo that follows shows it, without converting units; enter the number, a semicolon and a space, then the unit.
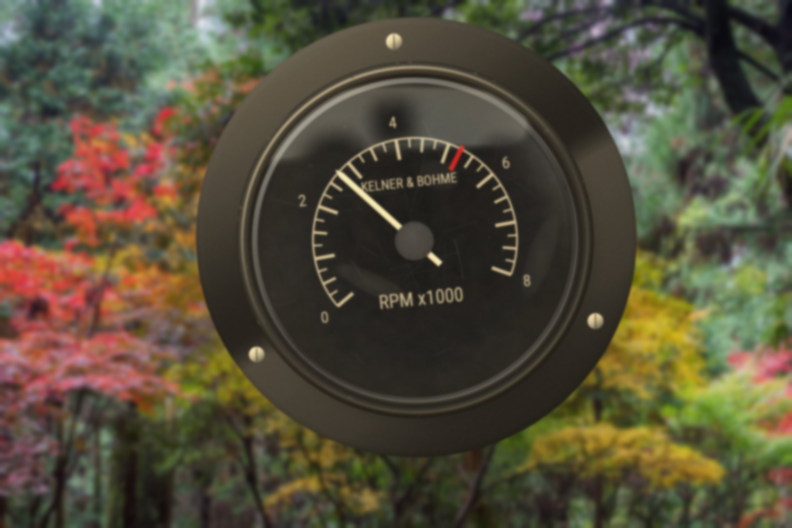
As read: 2750; rpm
